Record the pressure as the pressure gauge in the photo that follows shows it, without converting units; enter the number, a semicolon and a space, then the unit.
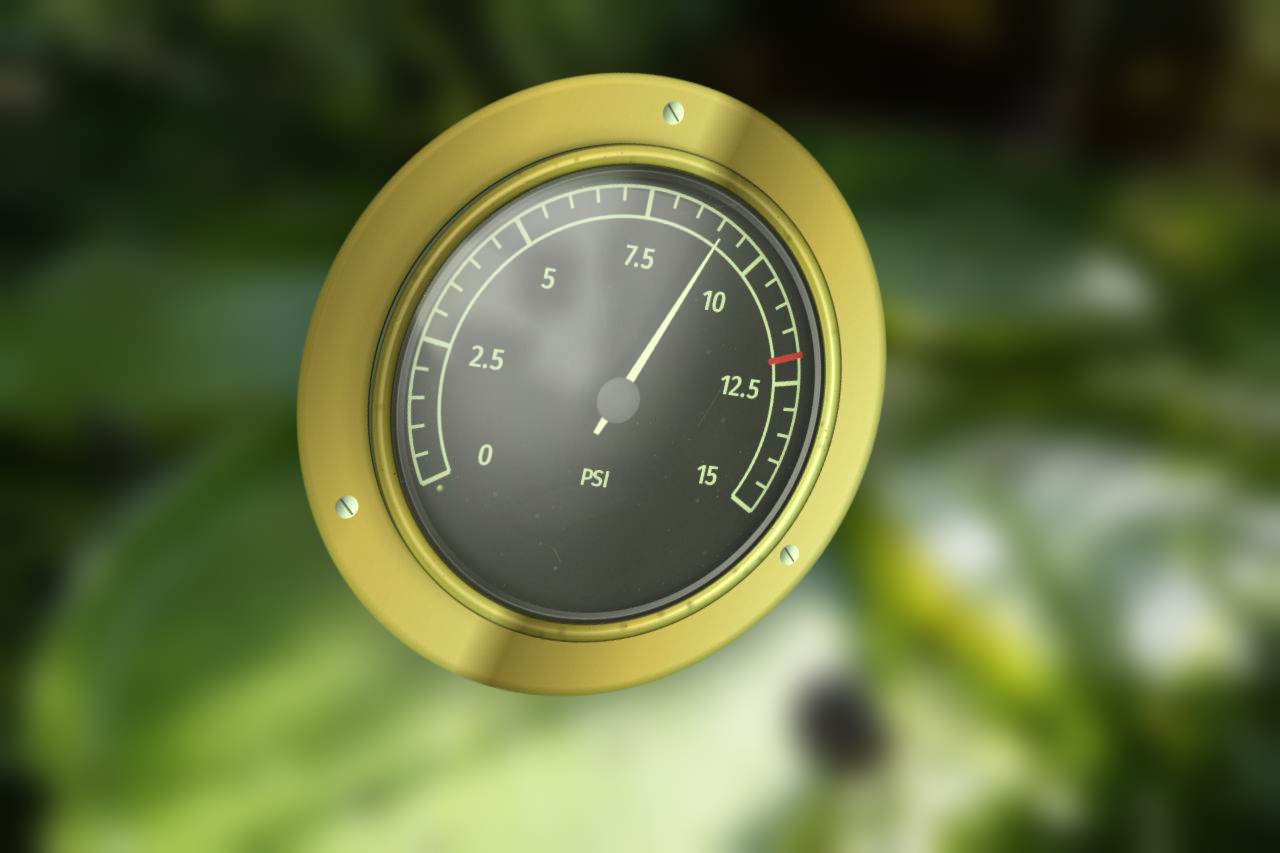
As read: 9; psi
